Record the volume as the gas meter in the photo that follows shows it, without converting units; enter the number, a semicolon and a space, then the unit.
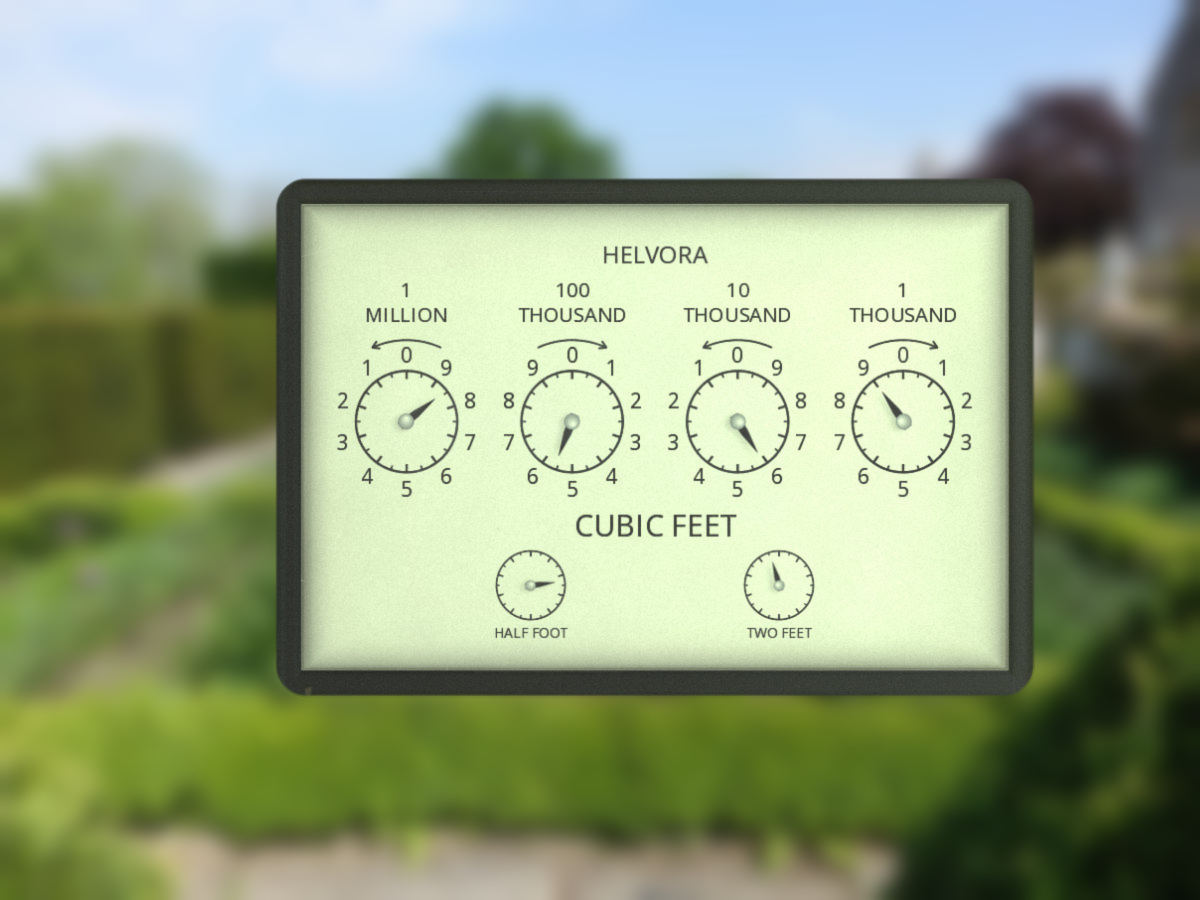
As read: 855900; ft³
